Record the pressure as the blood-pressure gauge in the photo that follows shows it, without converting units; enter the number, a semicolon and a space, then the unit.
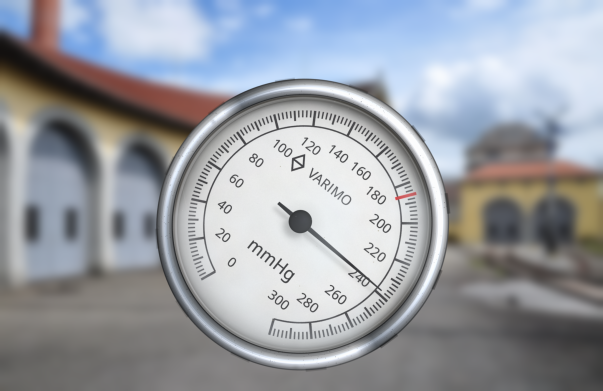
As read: 238; mmHg
